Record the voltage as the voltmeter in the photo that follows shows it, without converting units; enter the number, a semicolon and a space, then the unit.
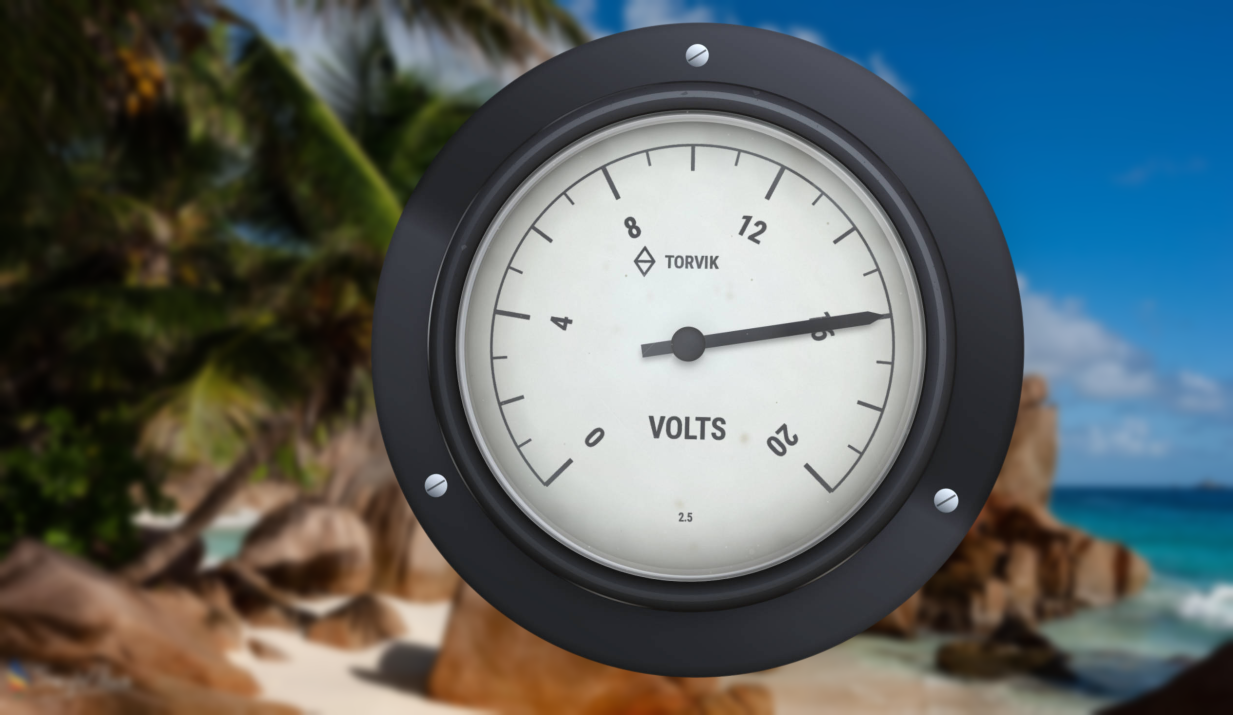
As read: 16; V
